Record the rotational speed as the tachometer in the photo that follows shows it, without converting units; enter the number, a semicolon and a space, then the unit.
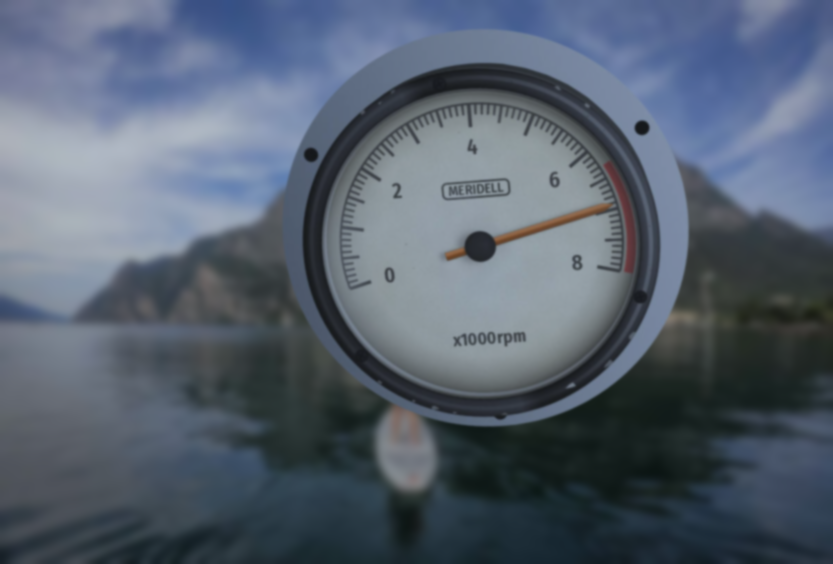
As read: 6900; rpm
